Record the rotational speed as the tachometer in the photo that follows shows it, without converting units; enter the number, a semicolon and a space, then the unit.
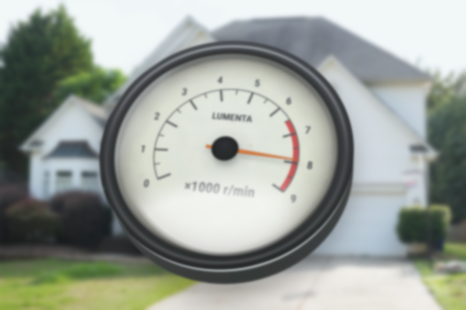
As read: 8000; rpm
